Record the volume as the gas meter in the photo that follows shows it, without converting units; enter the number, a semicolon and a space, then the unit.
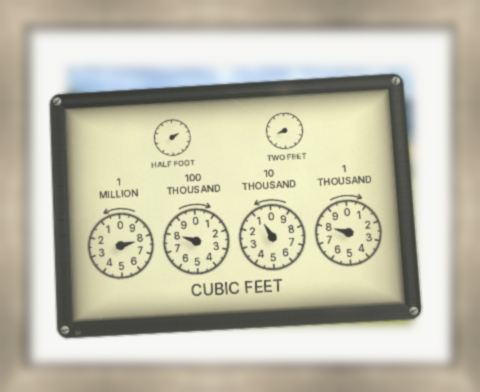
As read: 780800; ft³
